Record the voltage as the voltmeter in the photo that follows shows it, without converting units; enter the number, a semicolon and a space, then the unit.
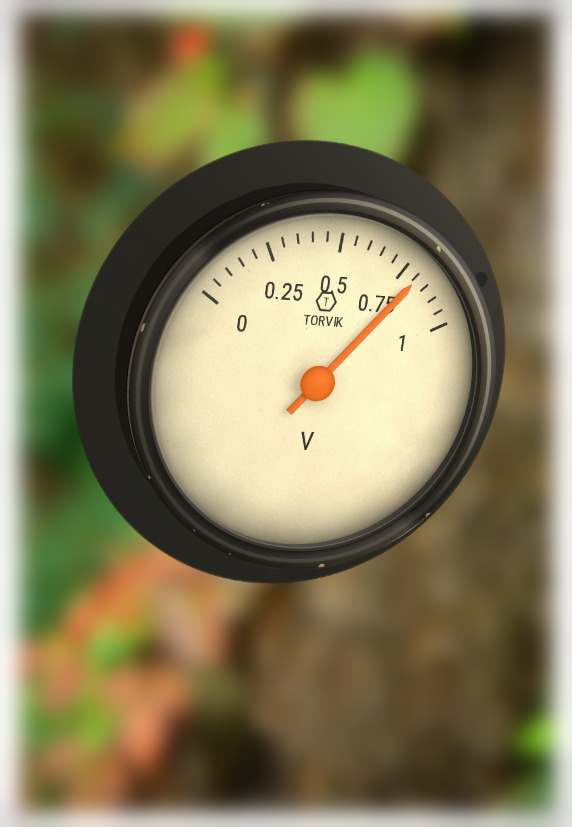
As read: 0.8; V
